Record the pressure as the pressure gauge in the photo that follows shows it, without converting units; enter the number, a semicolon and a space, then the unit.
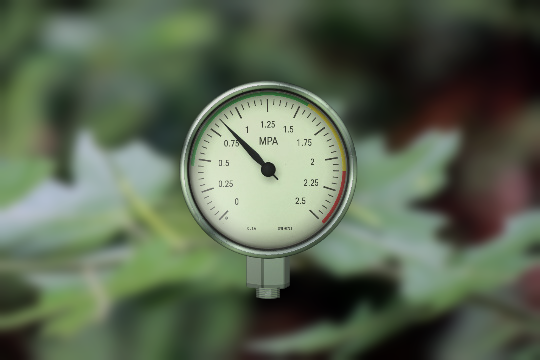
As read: 0.85; MPa
